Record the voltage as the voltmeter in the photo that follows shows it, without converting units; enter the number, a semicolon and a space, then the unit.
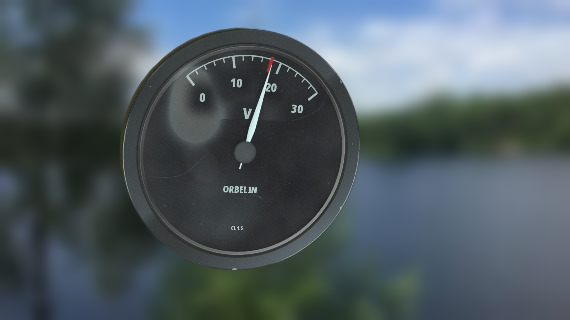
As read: 18; V
